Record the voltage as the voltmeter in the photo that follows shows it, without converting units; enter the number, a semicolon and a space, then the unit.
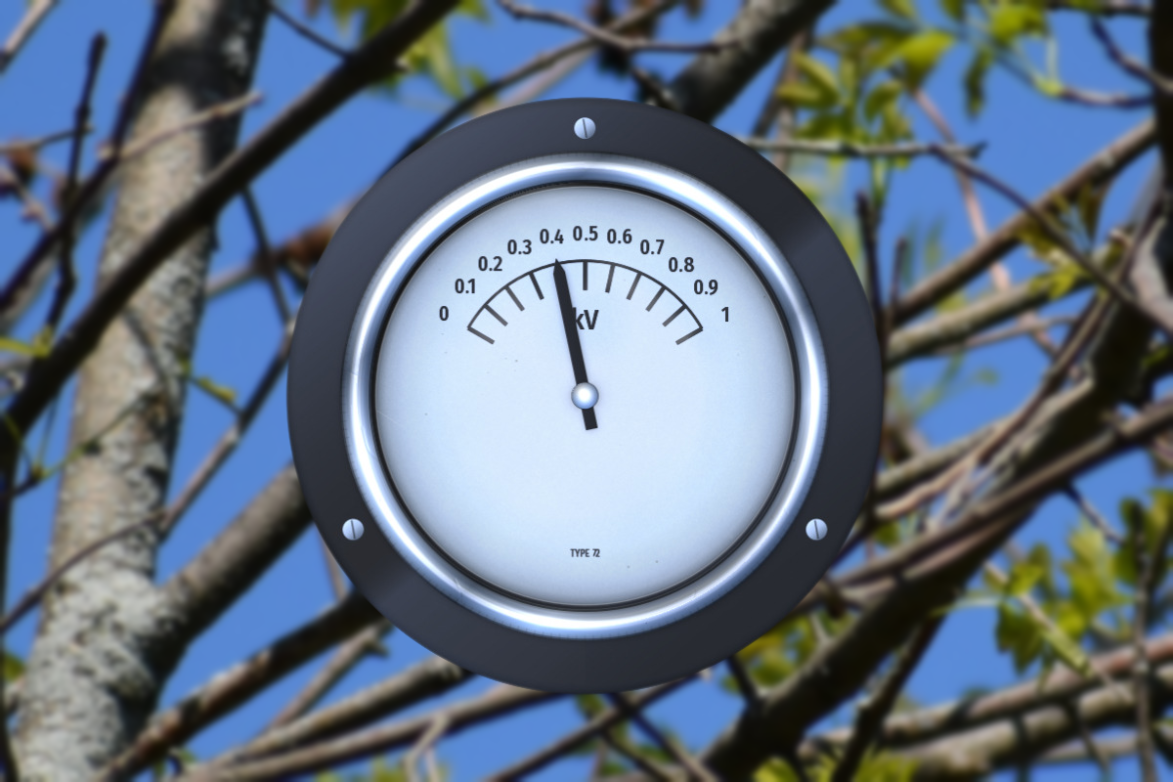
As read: 0.4; kV
